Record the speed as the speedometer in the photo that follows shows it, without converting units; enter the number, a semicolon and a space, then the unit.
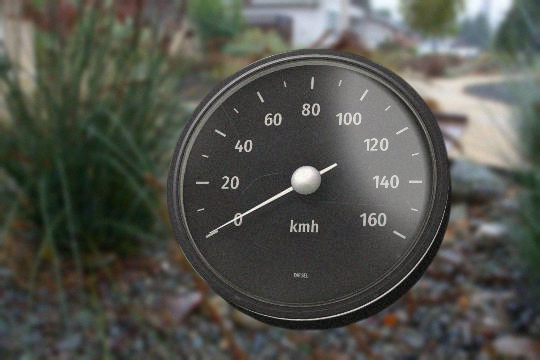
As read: 0; km/h
